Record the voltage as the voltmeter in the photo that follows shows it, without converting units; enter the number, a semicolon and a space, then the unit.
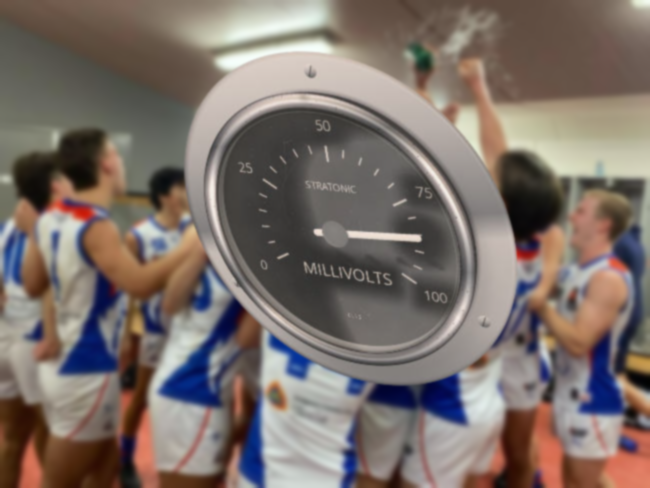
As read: 85; mV
